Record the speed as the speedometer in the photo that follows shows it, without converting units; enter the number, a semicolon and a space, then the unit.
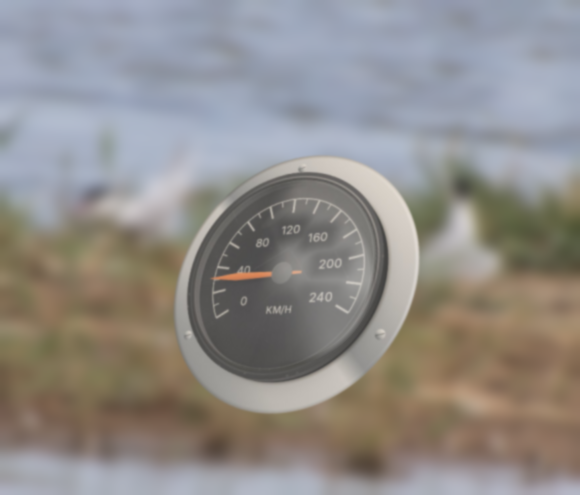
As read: 30; km/h
